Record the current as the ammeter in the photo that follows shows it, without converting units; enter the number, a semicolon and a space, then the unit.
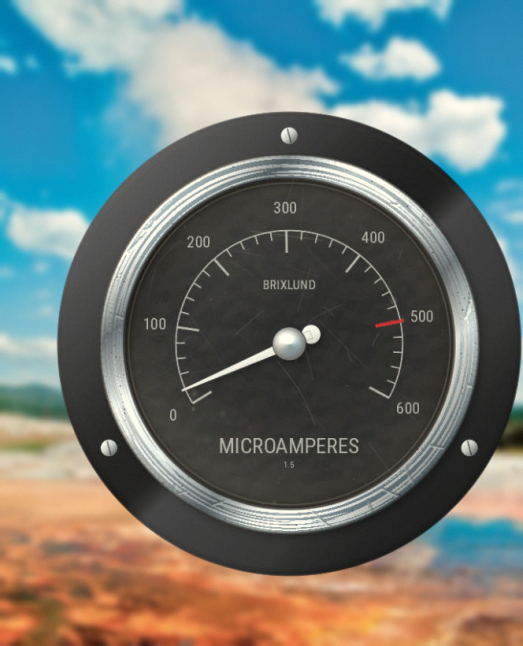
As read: 20; µA
